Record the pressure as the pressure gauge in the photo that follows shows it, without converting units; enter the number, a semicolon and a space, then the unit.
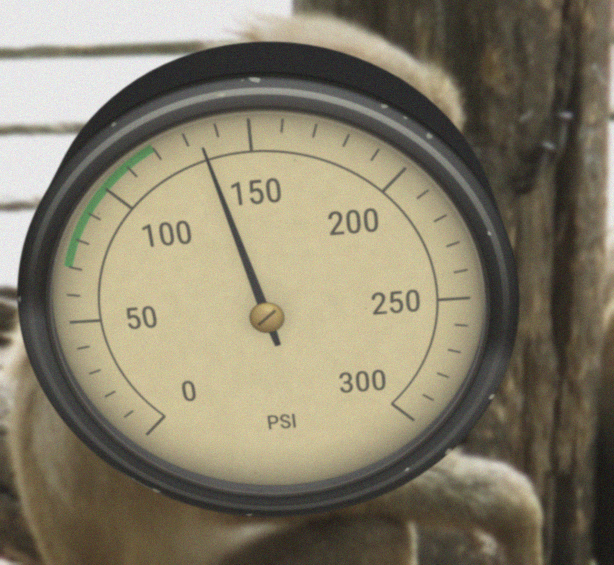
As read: 135; psi
